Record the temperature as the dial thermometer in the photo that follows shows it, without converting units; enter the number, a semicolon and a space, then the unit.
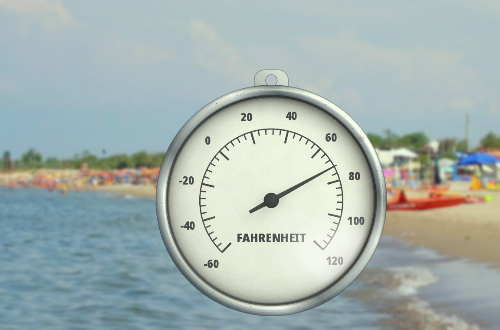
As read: 72; °F
